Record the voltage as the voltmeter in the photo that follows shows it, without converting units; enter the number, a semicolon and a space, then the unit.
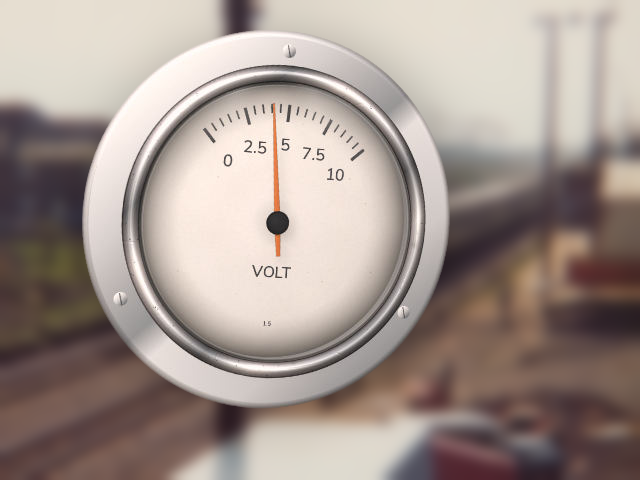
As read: 4; V
